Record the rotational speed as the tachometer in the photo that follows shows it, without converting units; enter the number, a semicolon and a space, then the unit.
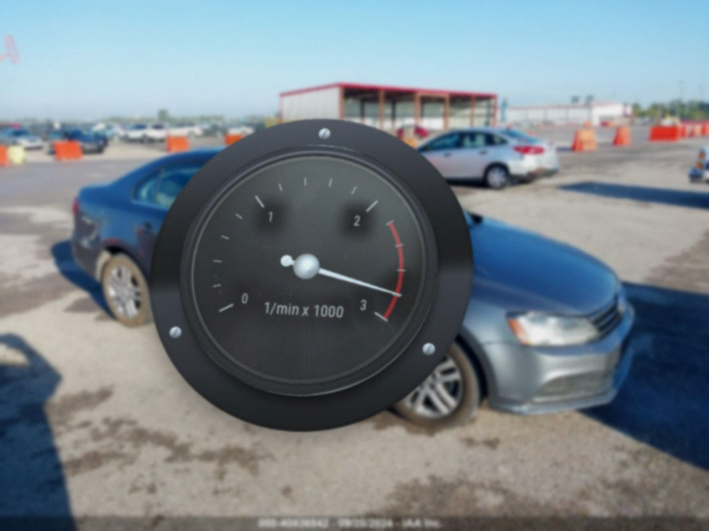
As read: 2800; rpm
